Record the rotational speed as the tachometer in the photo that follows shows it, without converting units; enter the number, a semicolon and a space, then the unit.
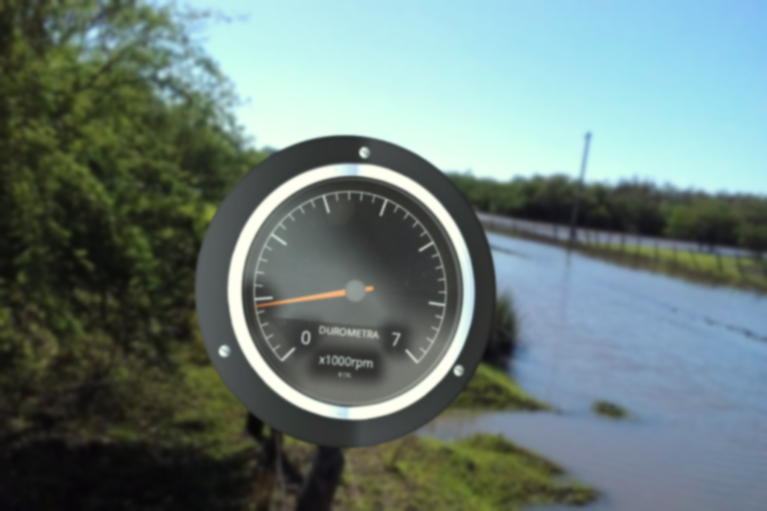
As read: 900; rpm
